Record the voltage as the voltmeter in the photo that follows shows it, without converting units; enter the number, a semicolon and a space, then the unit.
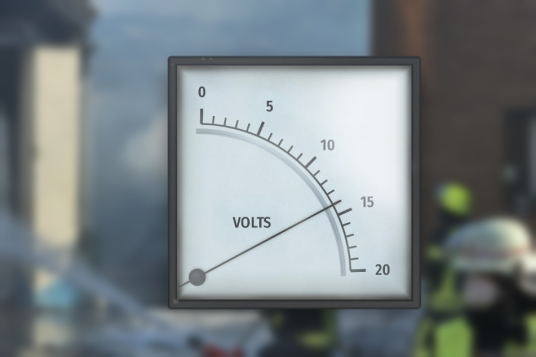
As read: 14; V
